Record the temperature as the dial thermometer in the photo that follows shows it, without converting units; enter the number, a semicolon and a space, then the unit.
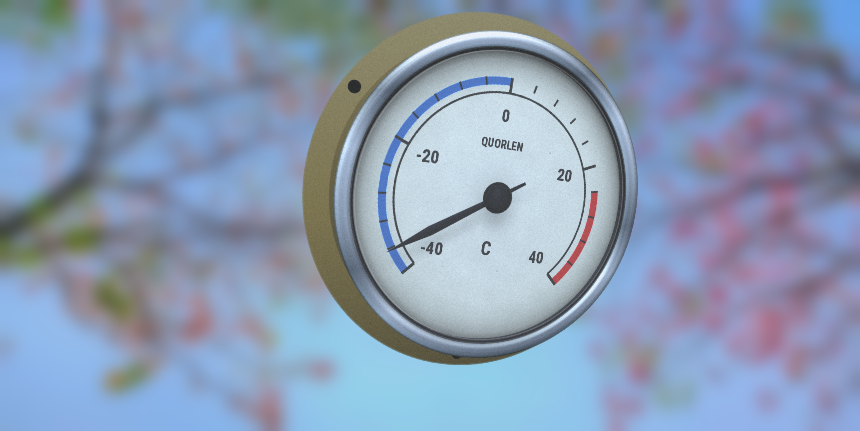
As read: -36; °C
